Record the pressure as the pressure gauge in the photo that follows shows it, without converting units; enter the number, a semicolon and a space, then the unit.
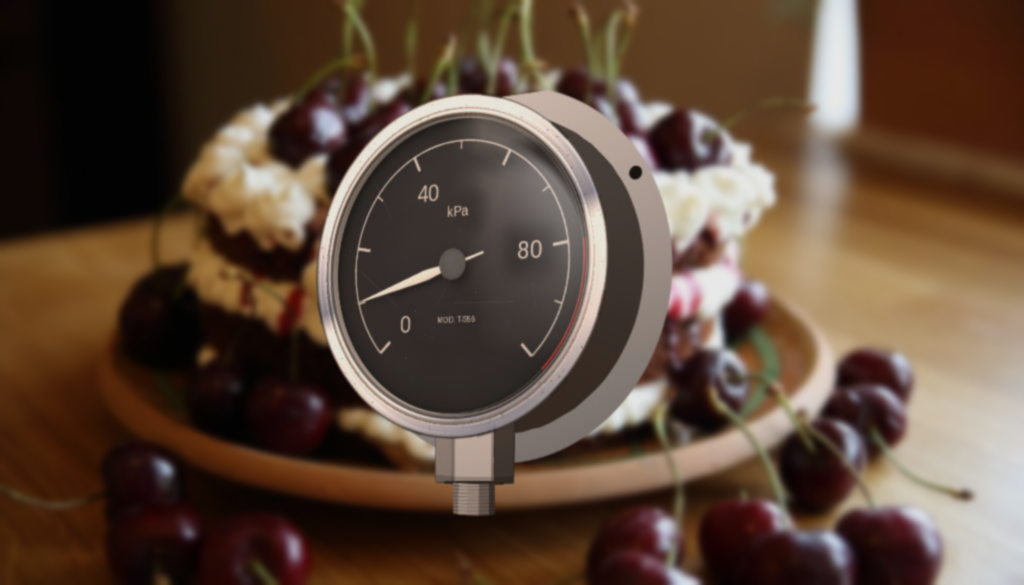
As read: 10; kPa
